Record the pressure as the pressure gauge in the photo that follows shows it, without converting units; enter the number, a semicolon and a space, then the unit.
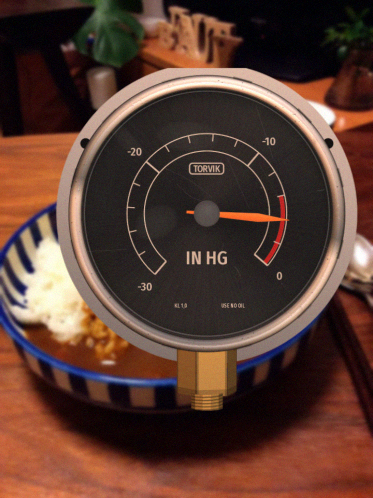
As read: -4; inHg
